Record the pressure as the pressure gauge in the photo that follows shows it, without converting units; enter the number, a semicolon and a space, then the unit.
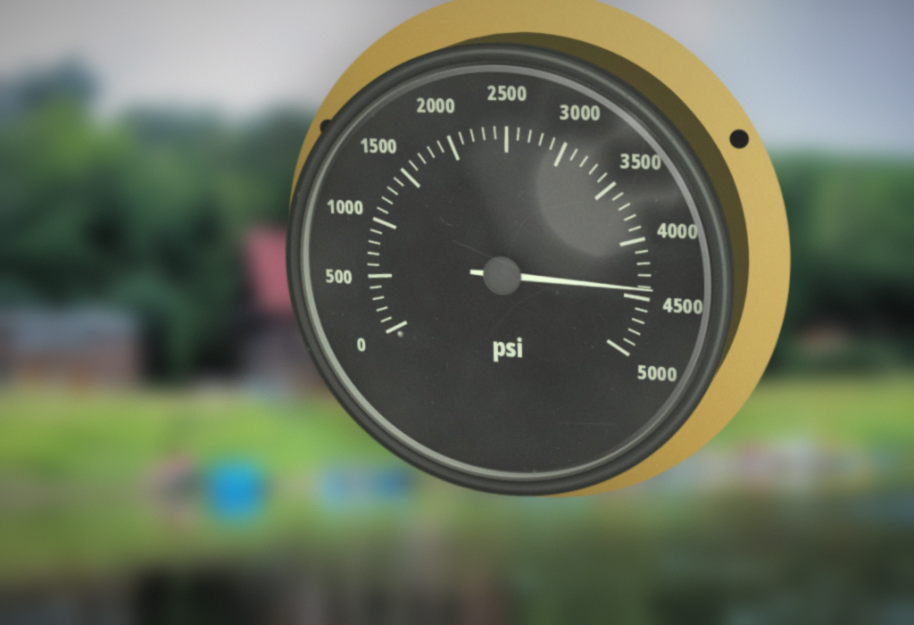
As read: 4400; psi
